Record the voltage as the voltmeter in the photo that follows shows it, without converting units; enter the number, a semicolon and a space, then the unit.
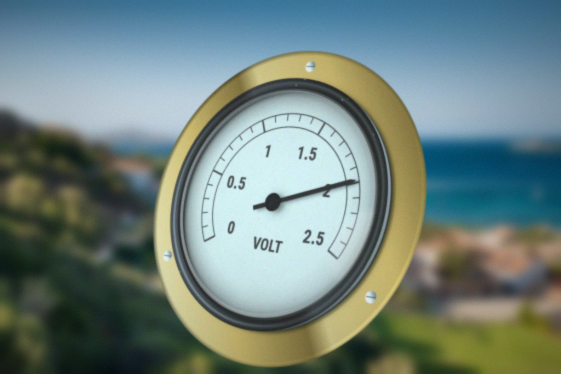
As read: 2; V
